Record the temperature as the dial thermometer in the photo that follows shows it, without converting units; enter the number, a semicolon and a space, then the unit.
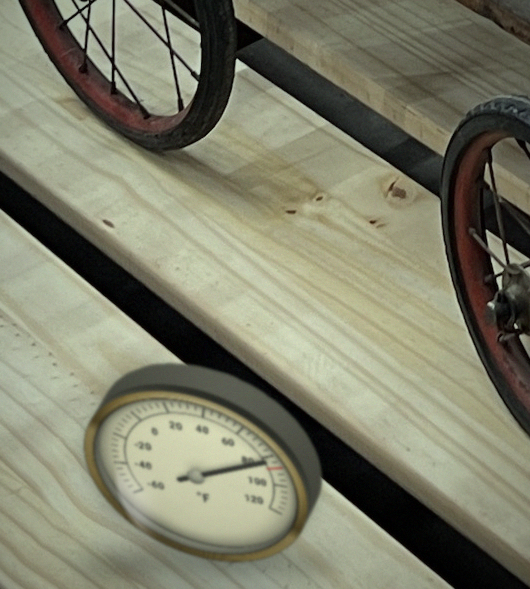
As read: 80; °F
